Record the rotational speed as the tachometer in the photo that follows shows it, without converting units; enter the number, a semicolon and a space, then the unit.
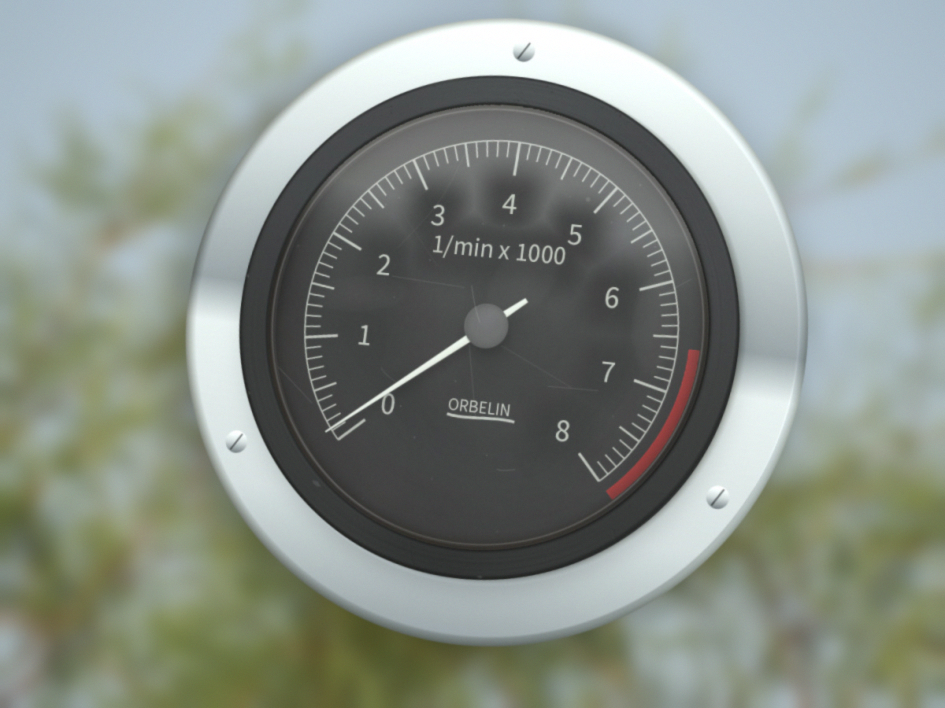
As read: 100; rpm
